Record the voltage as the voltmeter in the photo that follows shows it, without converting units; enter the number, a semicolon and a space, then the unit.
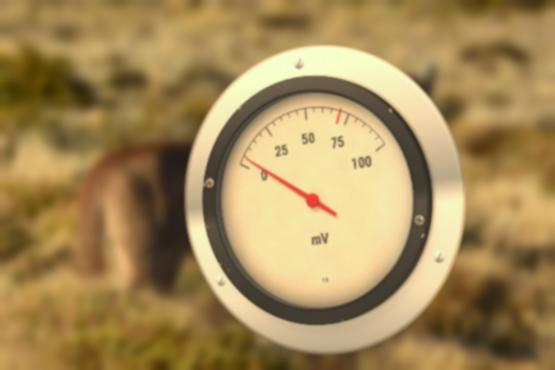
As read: 5; mV
